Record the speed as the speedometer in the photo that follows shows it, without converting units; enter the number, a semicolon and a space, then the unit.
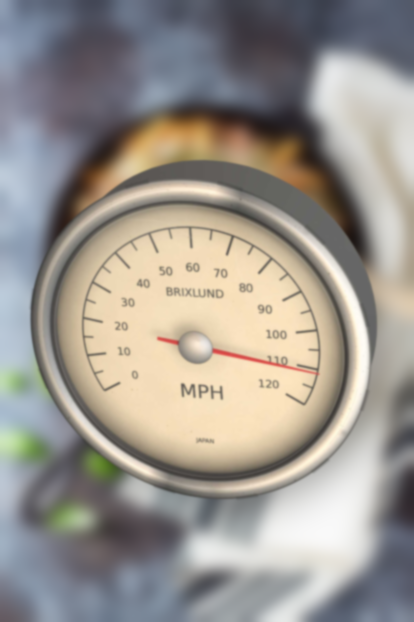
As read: 110; mph
